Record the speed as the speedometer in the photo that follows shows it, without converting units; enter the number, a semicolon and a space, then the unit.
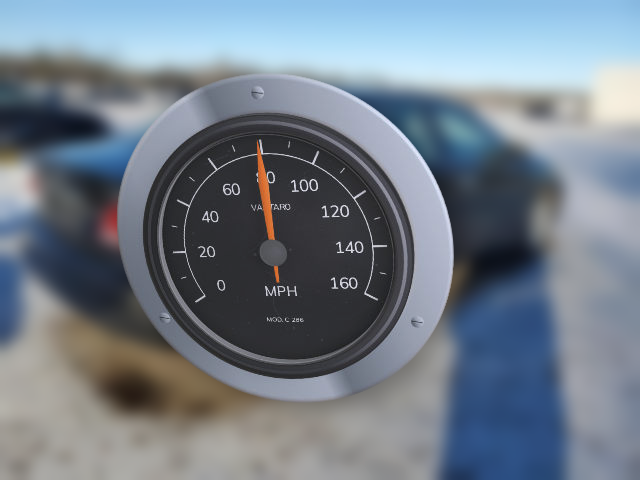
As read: 80; mph
